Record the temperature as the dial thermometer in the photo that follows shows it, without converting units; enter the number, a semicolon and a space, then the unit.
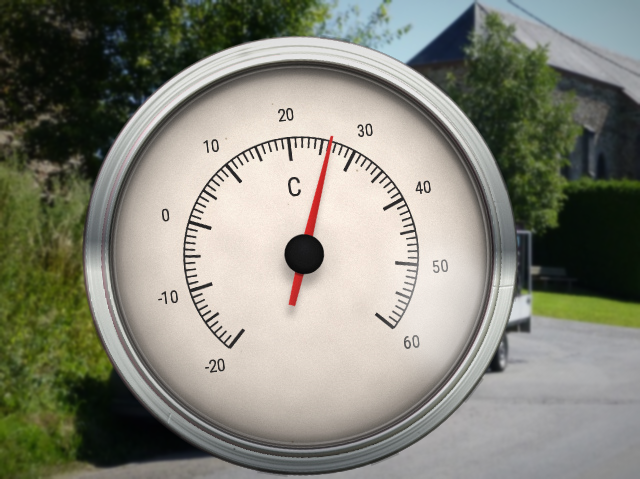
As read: 26; °C
